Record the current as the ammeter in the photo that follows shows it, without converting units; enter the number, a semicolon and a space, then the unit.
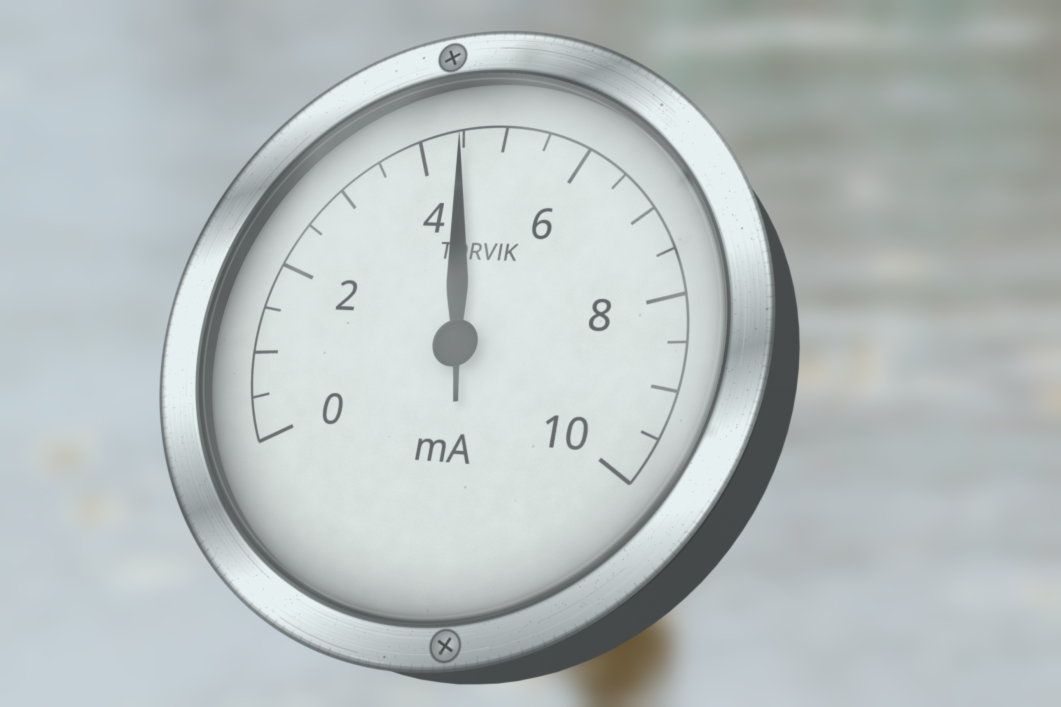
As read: 4.5; mA
